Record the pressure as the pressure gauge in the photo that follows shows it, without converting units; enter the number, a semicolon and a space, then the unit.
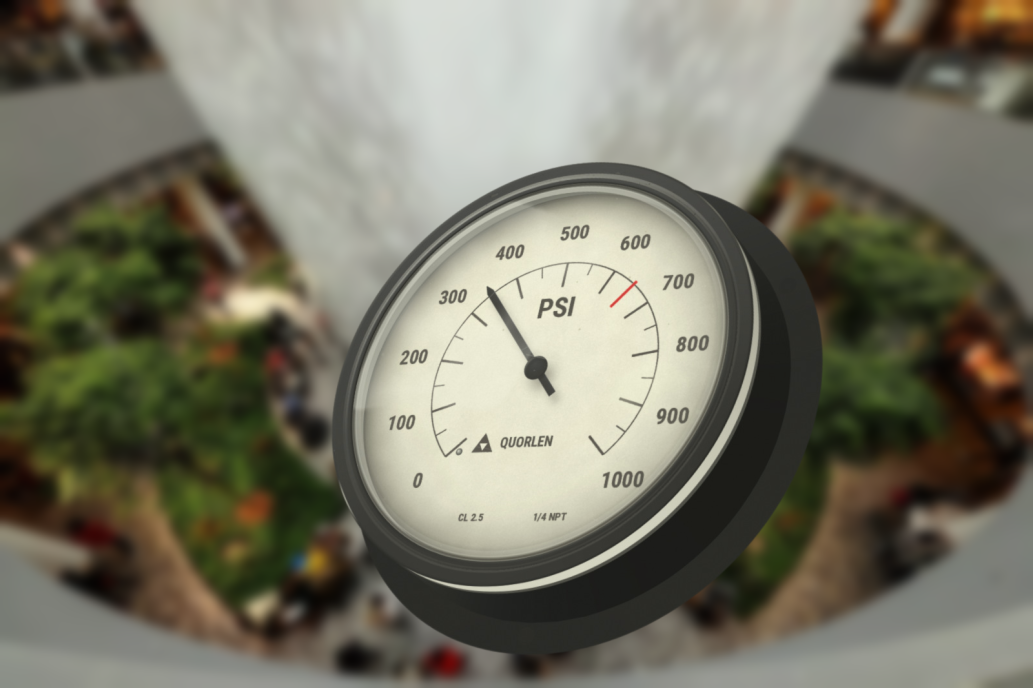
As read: 350; psi
